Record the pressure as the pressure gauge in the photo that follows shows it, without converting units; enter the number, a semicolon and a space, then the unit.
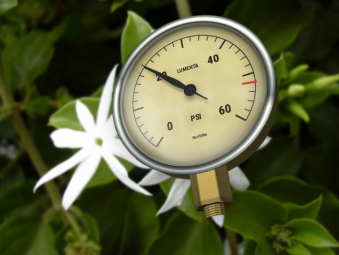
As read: 20; psi
